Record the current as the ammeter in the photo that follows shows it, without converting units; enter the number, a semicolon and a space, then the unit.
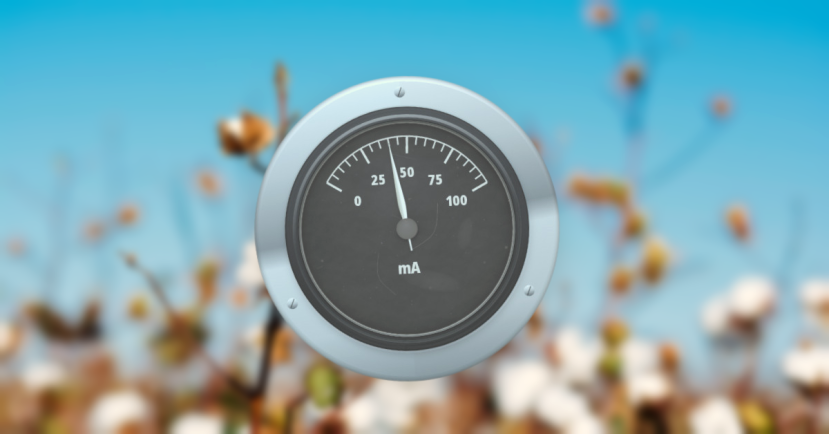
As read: 40; mA
